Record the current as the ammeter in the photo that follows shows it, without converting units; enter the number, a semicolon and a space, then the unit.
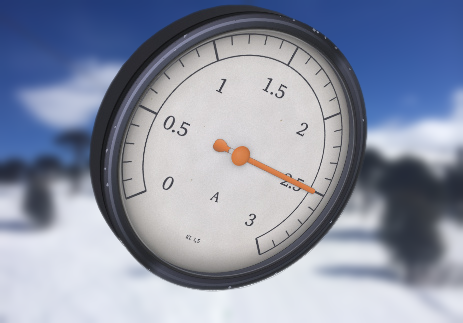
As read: 2.5; A
